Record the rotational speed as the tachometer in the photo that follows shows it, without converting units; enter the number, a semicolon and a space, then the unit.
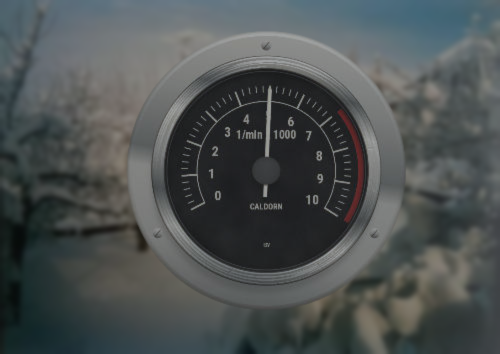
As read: 5000; rpm
